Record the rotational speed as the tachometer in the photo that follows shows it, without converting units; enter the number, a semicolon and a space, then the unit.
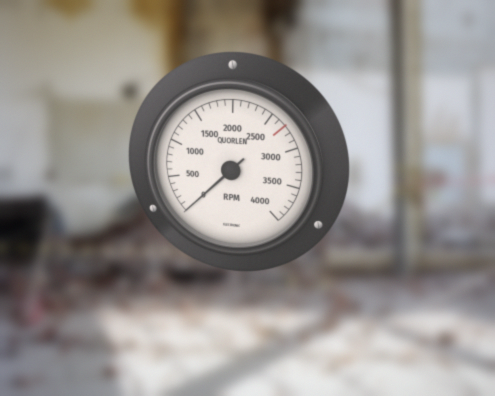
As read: 0; rpm
